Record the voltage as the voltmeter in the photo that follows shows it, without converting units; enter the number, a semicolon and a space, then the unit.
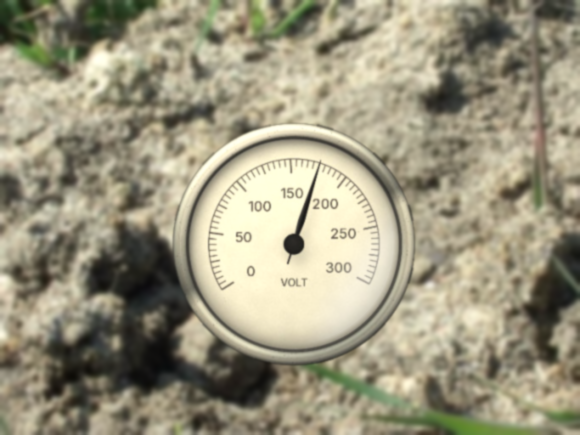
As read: 175; V
